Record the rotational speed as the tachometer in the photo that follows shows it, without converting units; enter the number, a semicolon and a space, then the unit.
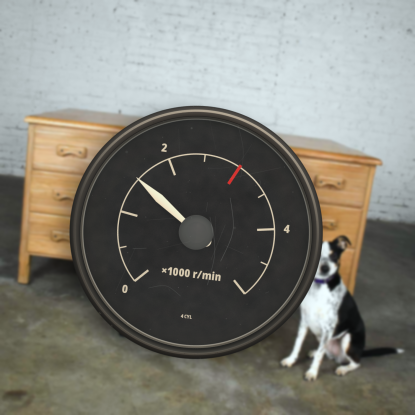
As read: 1500; rpm
